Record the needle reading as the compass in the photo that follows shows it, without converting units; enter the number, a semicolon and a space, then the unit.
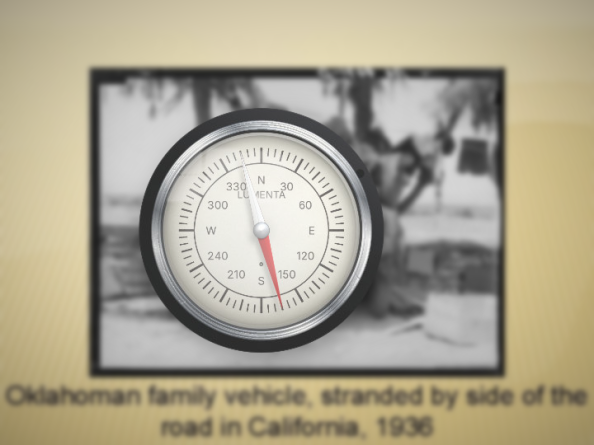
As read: 165; °
